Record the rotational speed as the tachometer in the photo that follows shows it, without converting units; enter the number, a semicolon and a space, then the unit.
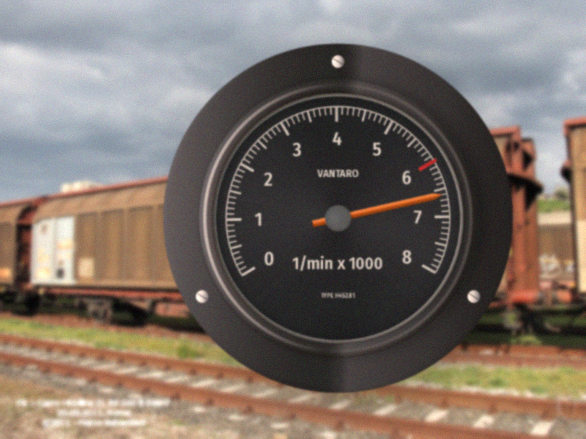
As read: 6600; rpm
